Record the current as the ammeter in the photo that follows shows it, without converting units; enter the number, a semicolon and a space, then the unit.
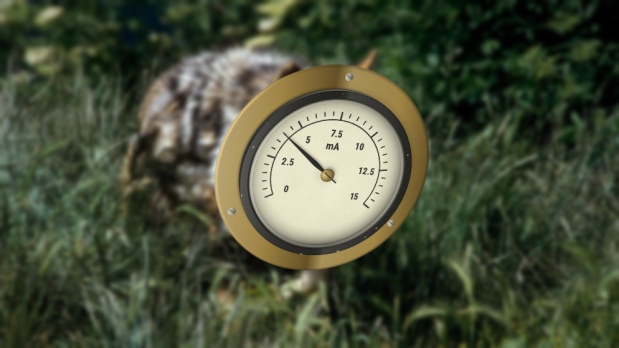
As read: 4; mA
